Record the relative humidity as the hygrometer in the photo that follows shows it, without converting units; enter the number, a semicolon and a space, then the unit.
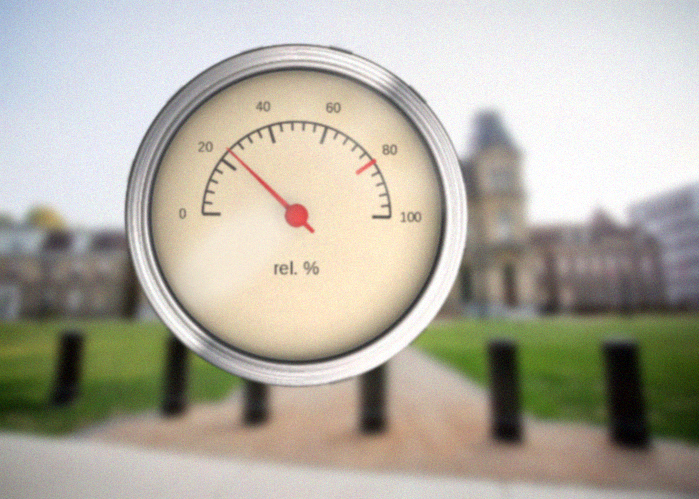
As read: 24; %
